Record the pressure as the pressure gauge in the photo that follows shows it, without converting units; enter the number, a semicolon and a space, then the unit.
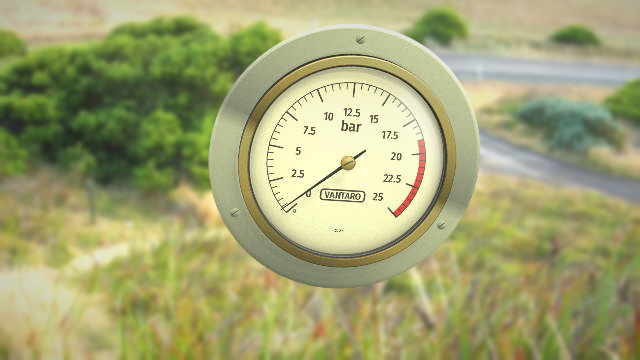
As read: 0.5; bar
